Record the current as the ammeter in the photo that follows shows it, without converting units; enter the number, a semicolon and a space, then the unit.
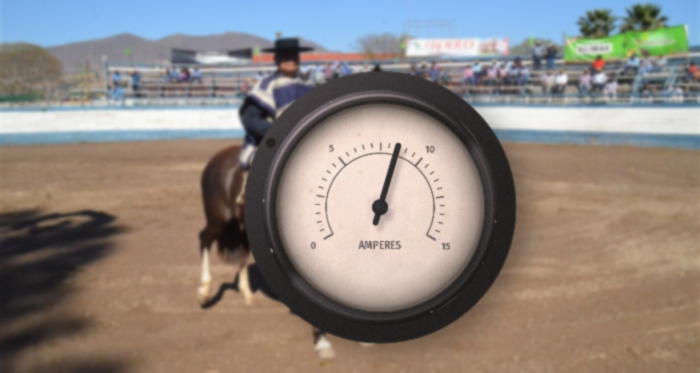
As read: 8.5; A
